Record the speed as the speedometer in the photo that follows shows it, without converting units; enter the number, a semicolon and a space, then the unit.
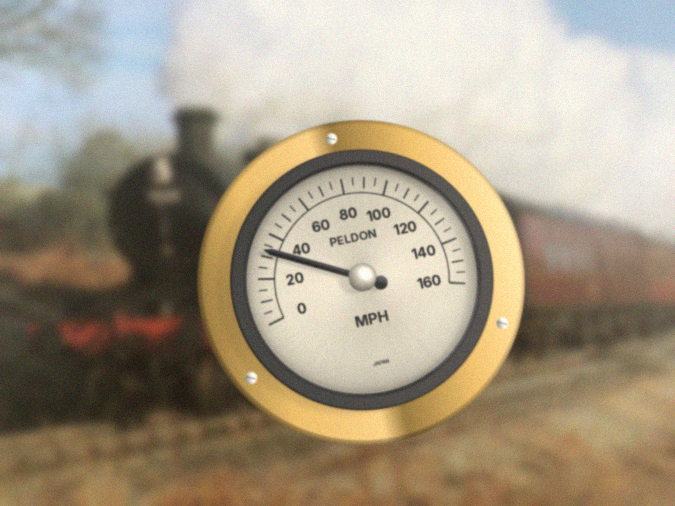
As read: 32.5; mph
